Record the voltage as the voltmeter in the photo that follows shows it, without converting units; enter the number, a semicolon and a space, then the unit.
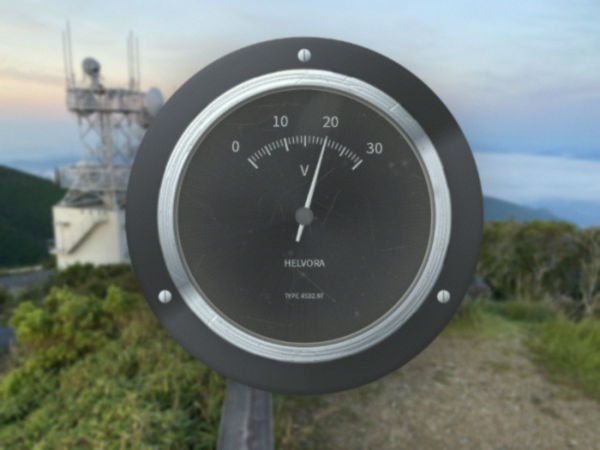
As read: 20; V
